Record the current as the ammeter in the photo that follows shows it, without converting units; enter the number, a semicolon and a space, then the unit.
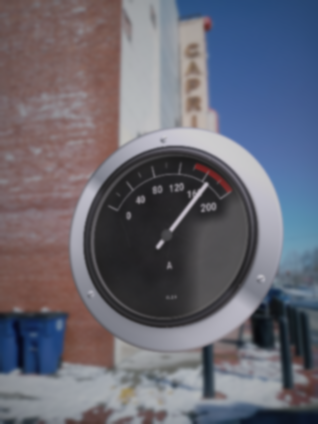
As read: 170; A
